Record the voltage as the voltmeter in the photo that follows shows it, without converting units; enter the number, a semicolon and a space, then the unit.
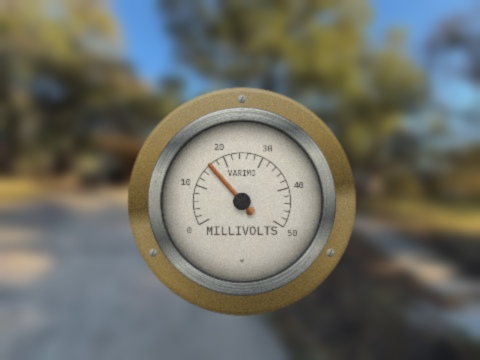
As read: 16; mV
